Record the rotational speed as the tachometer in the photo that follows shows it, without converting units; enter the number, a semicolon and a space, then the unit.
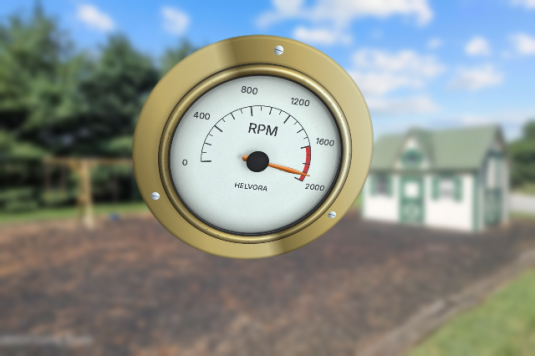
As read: 1900; rpm
